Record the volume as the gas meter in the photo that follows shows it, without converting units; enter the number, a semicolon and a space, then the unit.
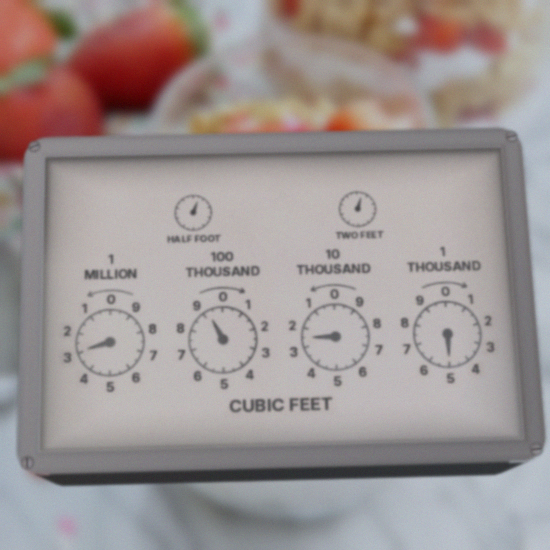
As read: 292500; ft³
